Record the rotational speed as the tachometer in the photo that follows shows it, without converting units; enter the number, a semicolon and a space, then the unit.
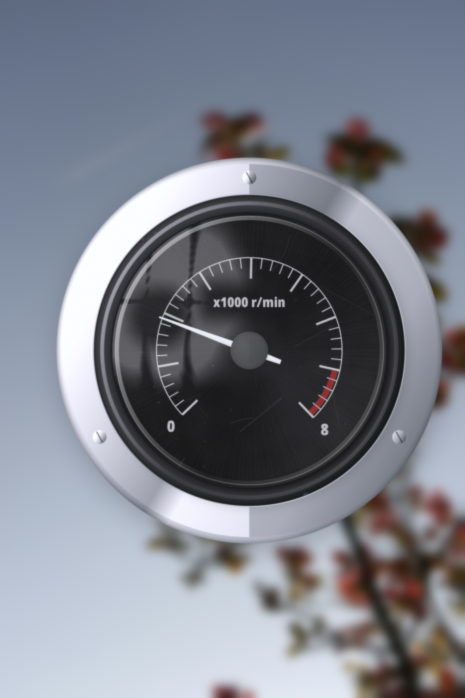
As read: 1900; rpm
